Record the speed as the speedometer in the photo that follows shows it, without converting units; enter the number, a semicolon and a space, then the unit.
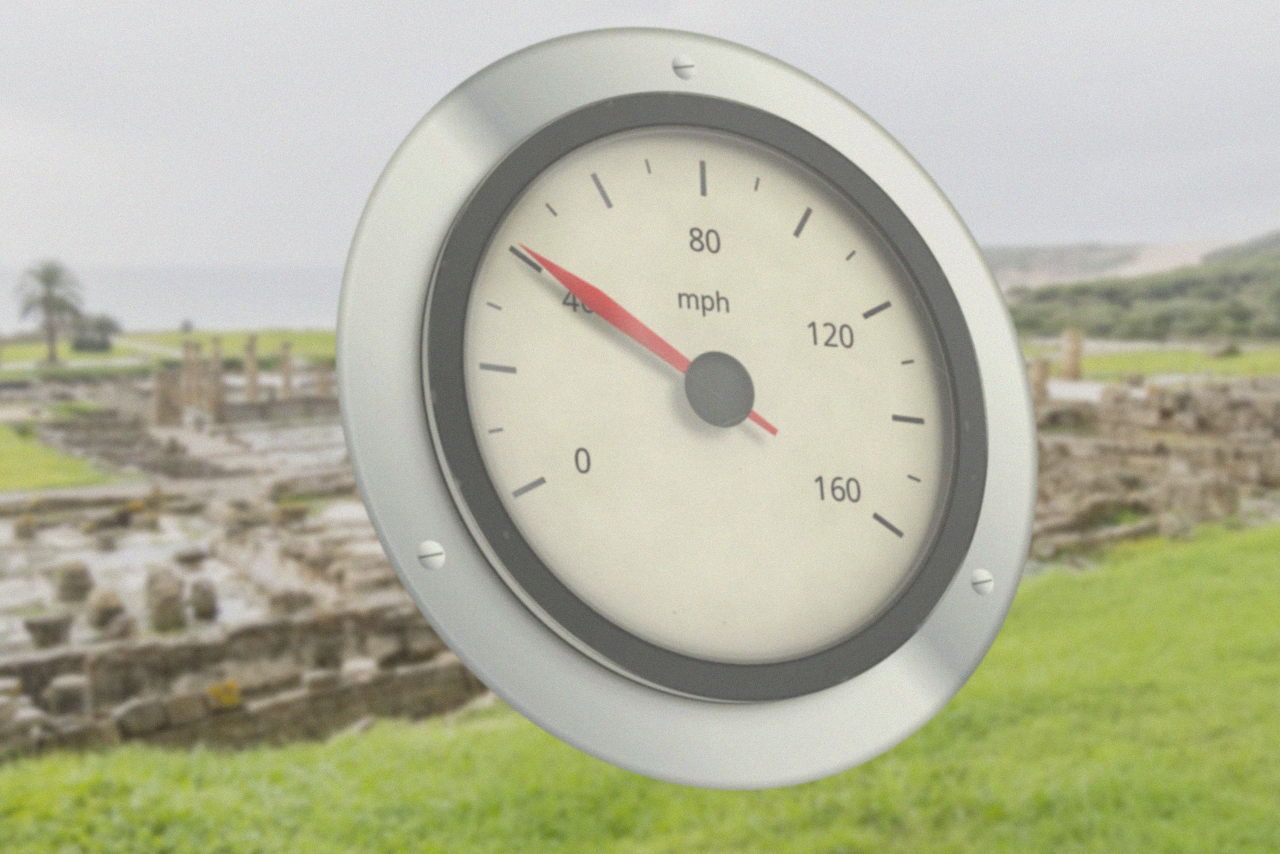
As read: 40; mph
